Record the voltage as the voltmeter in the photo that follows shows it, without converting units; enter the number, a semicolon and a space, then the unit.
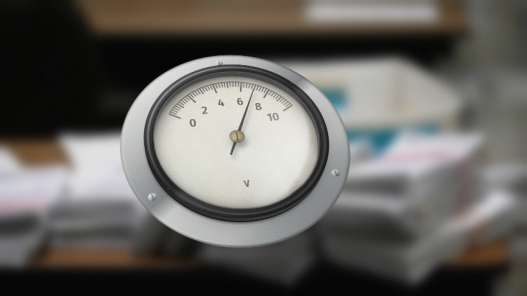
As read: 7; V
